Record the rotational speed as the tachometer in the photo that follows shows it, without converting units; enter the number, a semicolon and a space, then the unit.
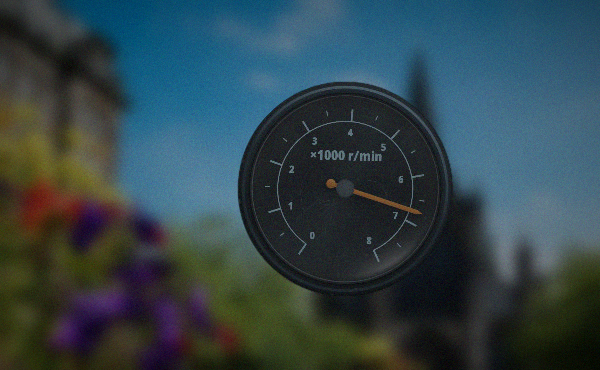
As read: 6750; rpm
